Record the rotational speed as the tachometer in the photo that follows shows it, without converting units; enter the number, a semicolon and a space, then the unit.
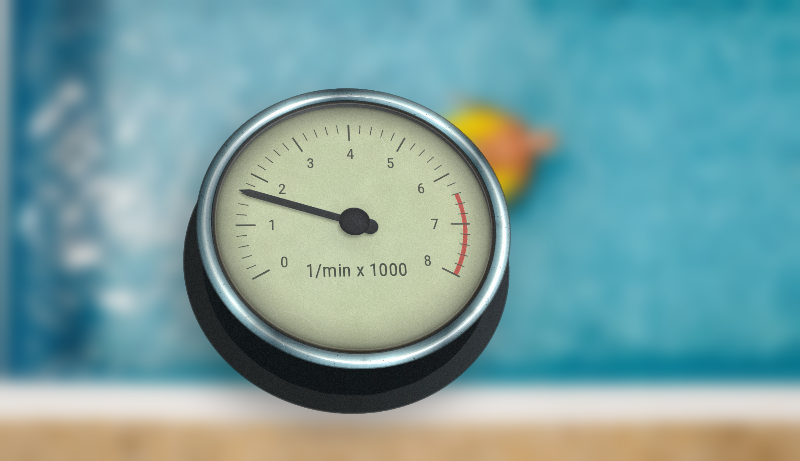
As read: 1600; rpm
